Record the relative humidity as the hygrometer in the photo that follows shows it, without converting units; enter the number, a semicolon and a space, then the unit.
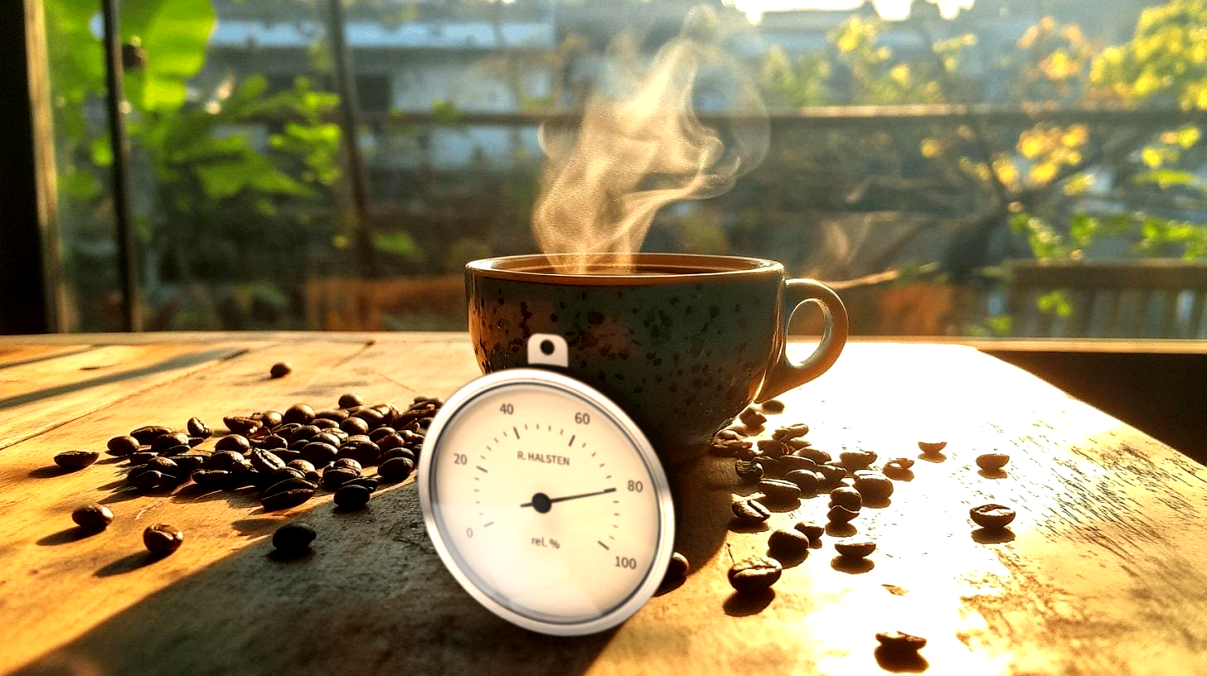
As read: 80; %
